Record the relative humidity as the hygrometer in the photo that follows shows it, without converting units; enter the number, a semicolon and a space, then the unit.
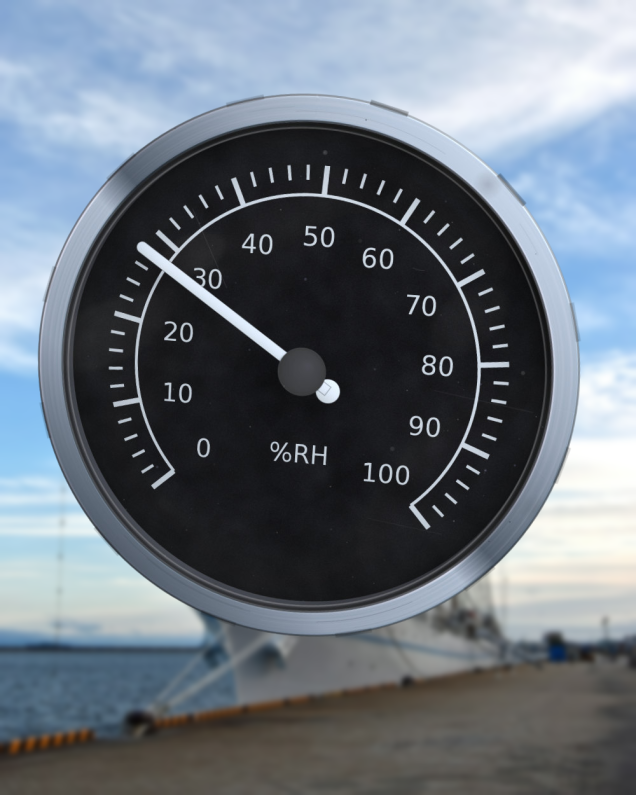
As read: 28; %
